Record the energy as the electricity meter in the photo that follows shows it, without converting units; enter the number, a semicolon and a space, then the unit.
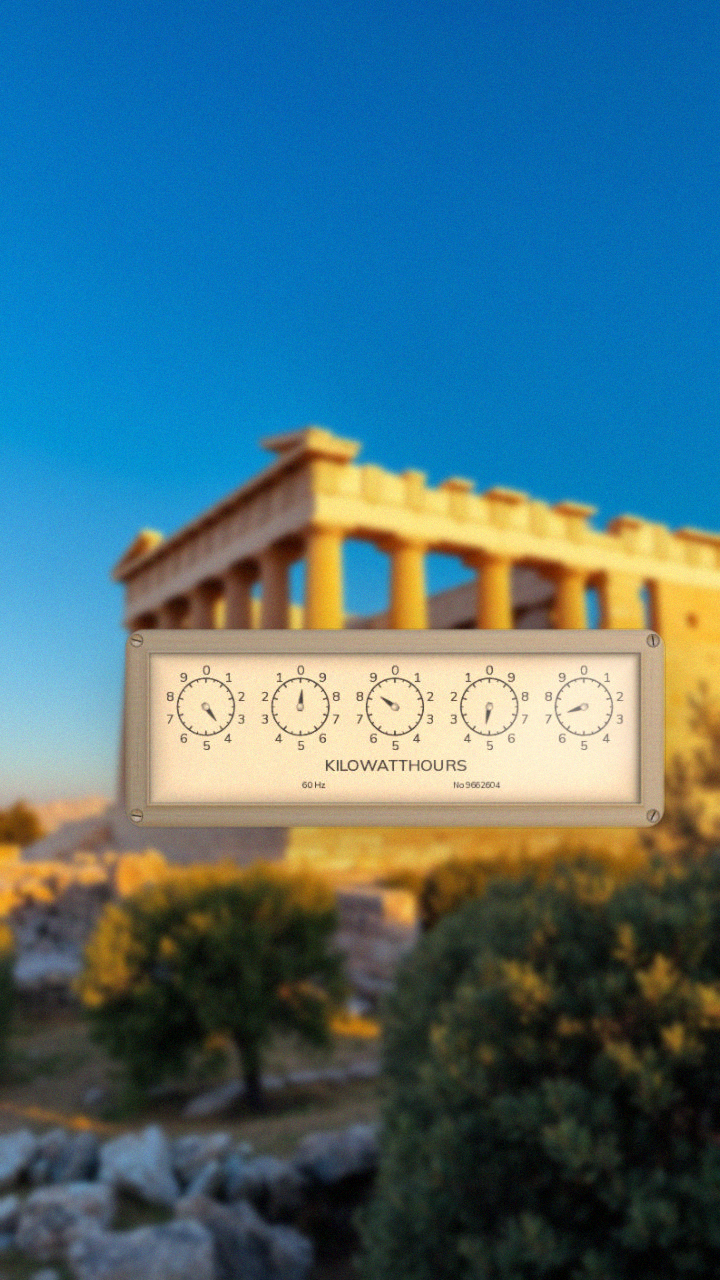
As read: 39847; kWh
